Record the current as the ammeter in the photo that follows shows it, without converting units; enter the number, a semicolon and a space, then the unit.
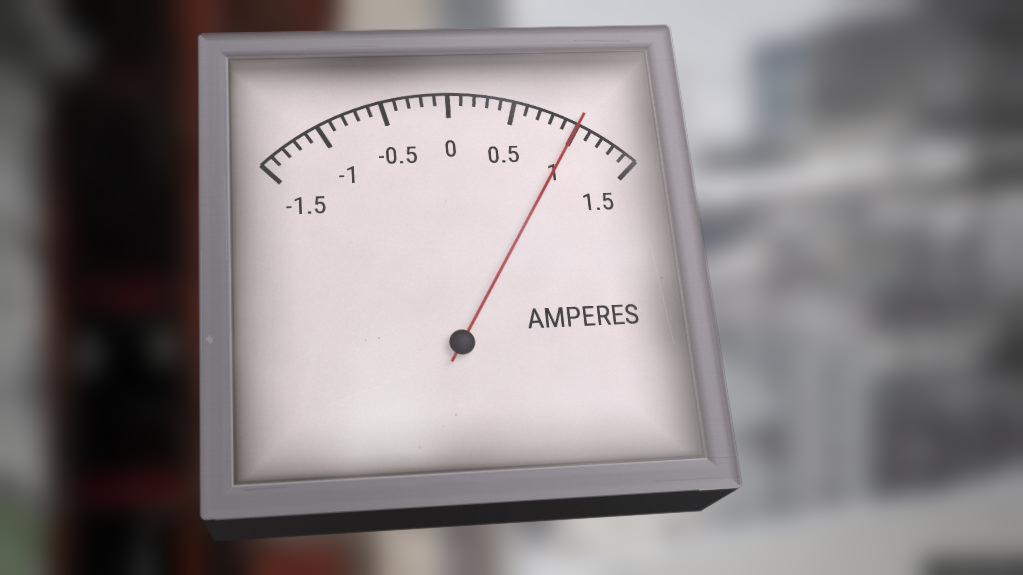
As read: 1; A
